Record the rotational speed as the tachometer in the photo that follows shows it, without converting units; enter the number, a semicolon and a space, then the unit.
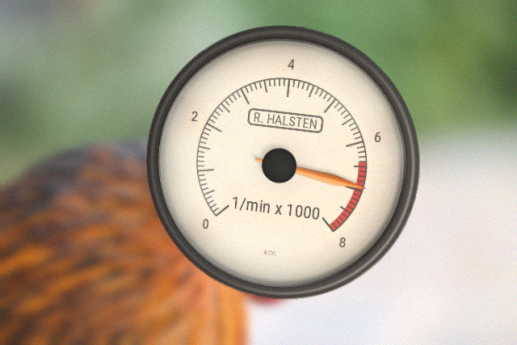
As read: 6900; rpm
